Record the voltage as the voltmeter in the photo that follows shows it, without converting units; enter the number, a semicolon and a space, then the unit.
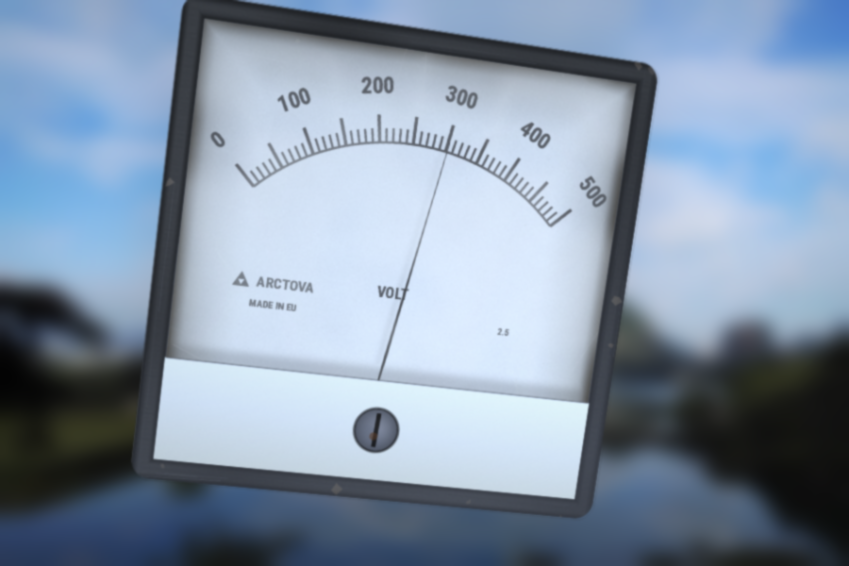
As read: 300; V
